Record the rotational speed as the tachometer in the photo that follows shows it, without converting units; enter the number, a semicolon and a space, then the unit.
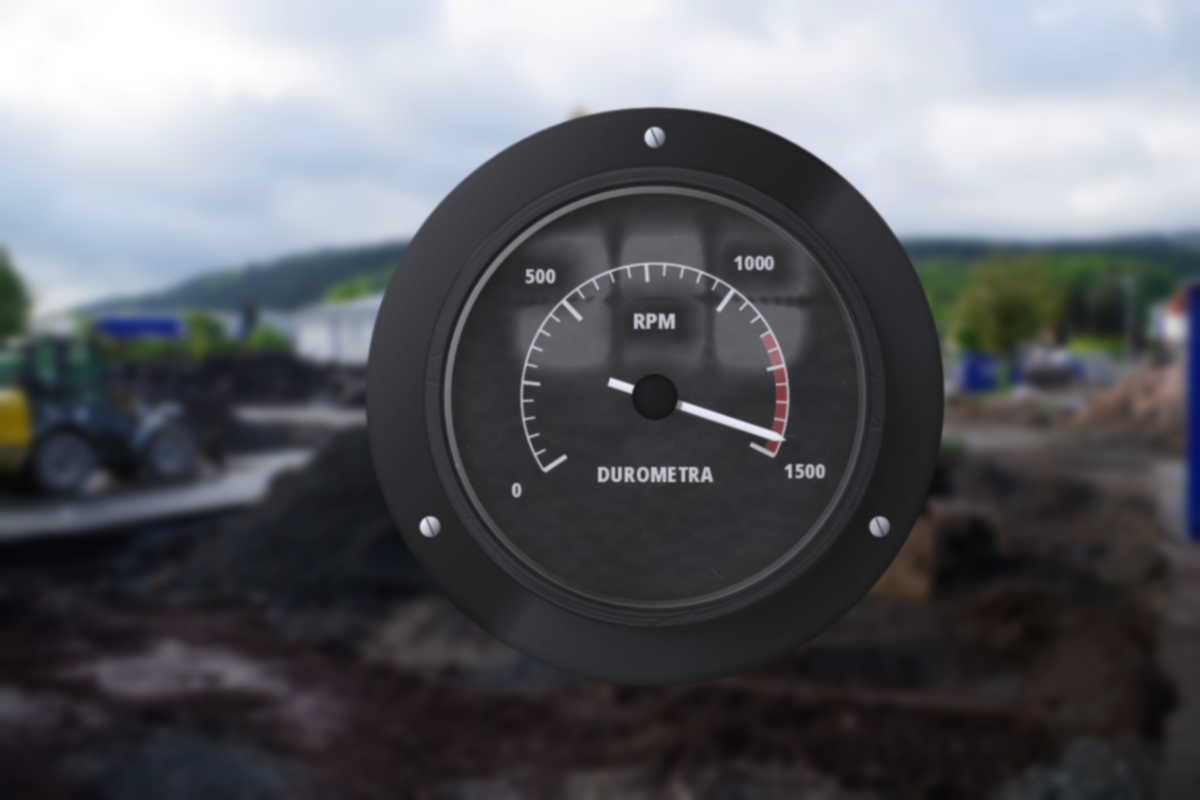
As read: 1450; rpm
